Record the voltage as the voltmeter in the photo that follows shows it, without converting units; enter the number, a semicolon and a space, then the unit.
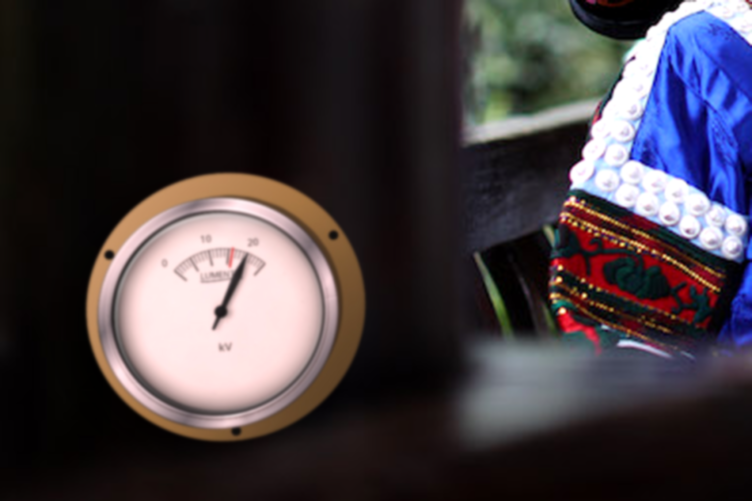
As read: 20; kV
